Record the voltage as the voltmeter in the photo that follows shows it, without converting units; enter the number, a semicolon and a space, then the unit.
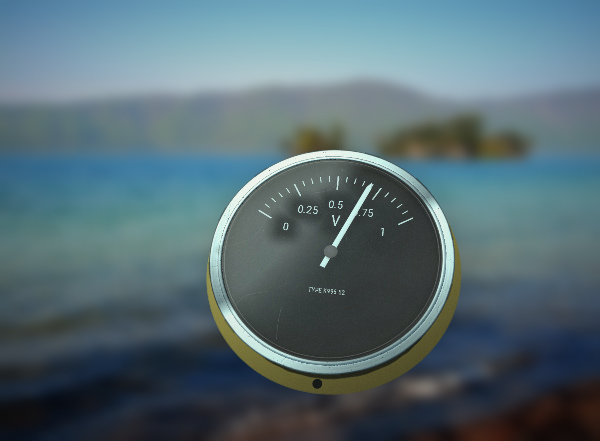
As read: 0.7; V
